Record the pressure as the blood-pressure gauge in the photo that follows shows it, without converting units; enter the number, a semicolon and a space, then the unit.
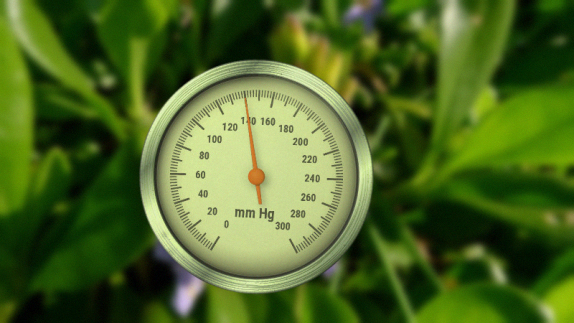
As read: 140; mmHg
